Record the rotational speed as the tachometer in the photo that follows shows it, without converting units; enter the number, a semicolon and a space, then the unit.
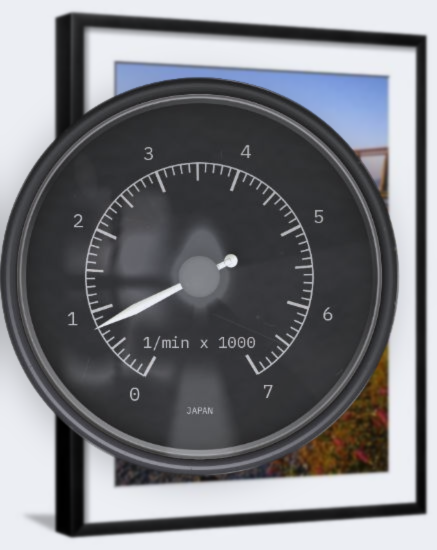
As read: 800; rpm
